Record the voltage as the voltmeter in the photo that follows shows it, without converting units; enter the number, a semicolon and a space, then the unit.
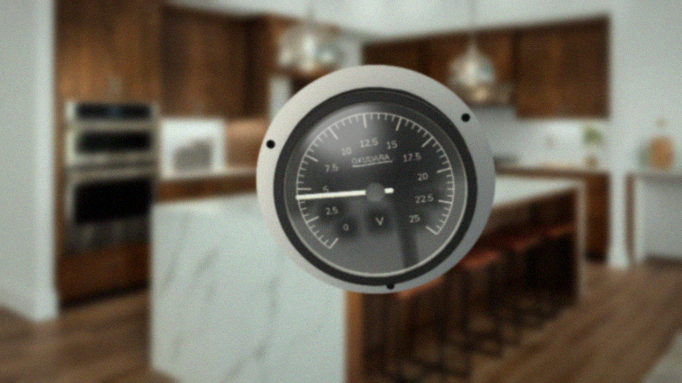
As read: 4.5; V
